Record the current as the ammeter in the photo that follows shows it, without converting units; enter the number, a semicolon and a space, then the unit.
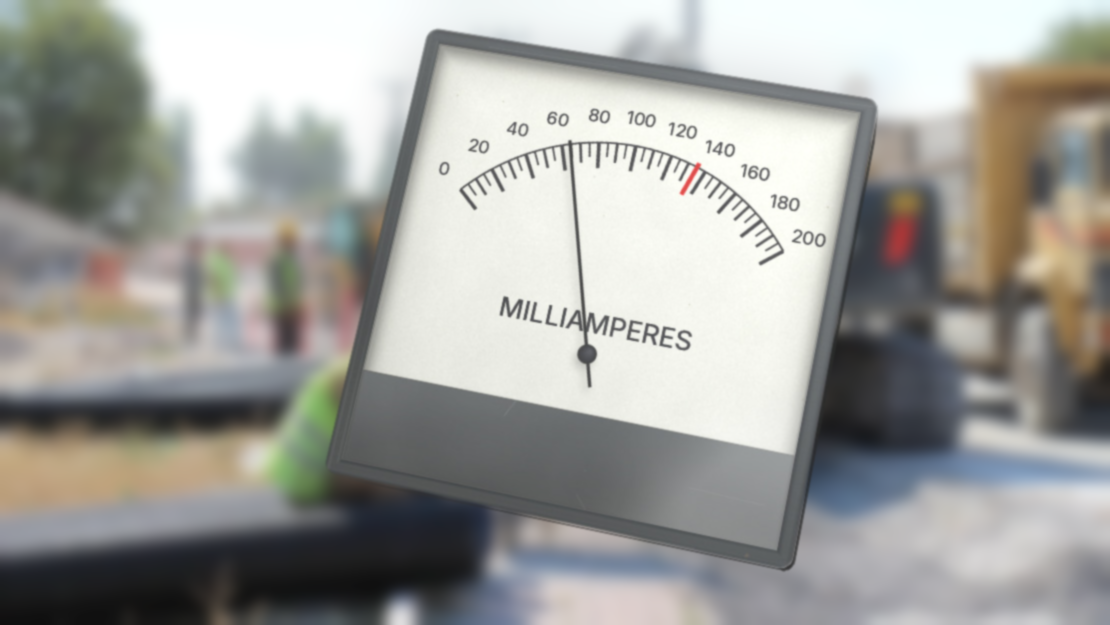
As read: 65; mA
